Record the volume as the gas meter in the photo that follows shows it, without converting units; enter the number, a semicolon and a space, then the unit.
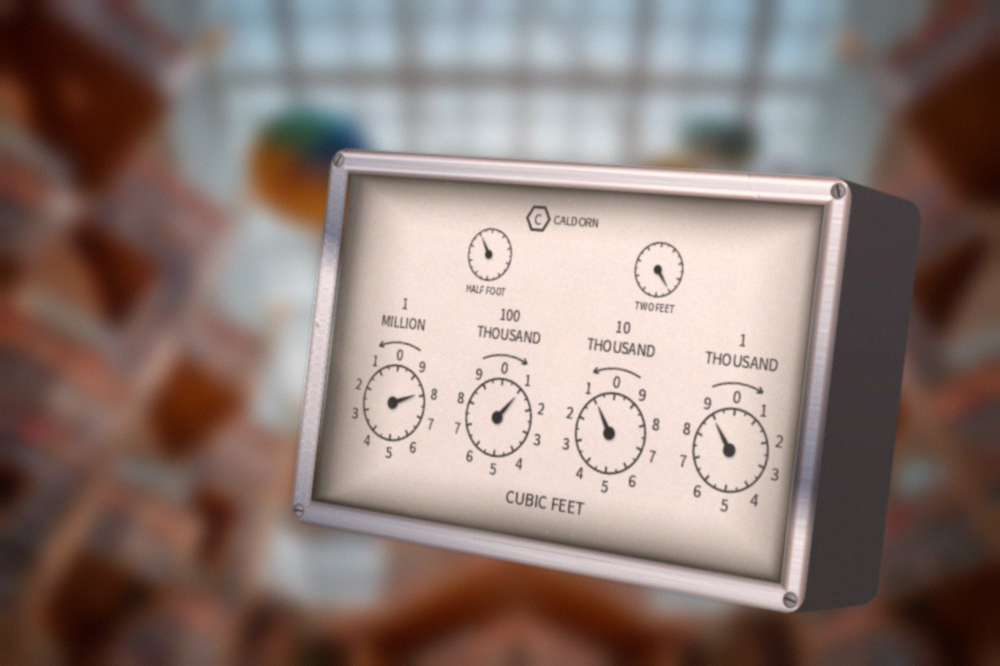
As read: 810900; ft³
